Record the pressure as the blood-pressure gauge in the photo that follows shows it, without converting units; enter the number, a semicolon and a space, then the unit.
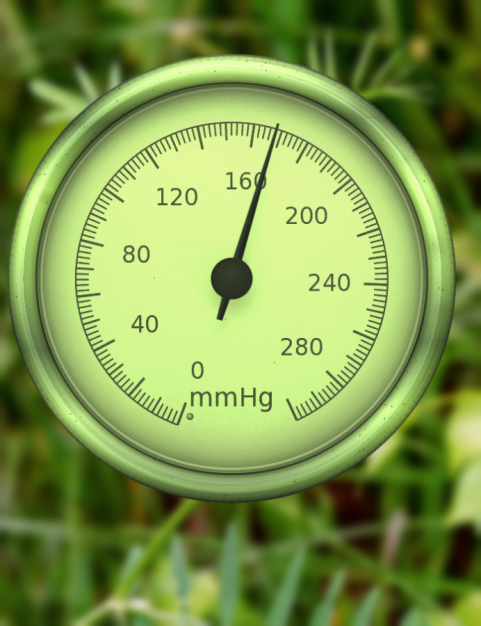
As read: 168; mmHg
